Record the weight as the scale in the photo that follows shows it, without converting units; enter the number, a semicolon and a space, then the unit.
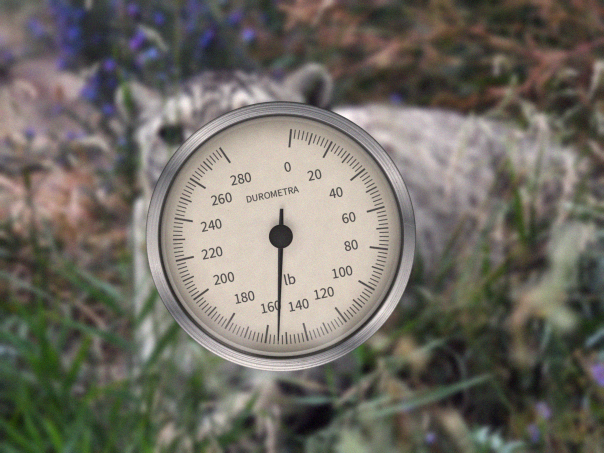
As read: 154; lb
